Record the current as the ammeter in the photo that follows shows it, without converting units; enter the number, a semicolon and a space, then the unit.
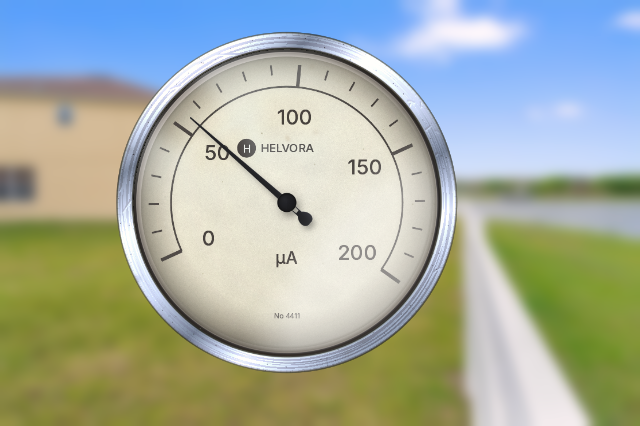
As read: 55; µA
